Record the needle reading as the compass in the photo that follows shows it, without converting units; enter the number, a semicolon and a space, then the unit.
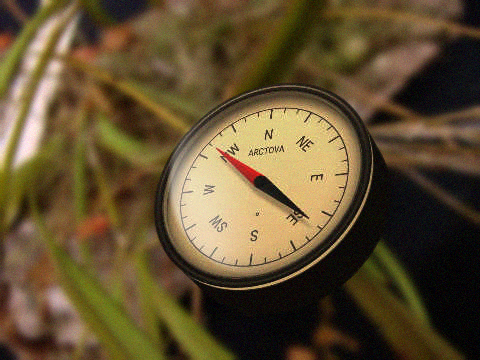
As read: 310; °
